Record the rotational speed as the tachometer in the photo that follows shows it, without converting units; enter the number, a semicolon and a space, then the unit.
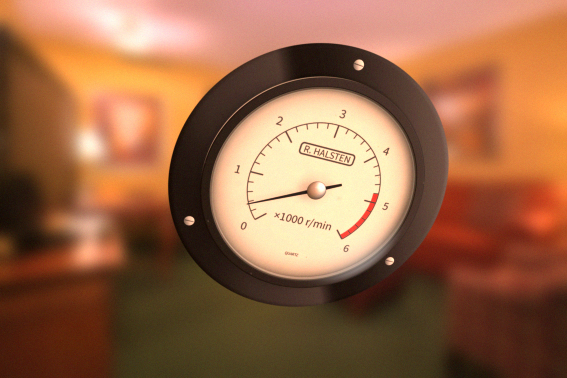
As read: 400; rpm
